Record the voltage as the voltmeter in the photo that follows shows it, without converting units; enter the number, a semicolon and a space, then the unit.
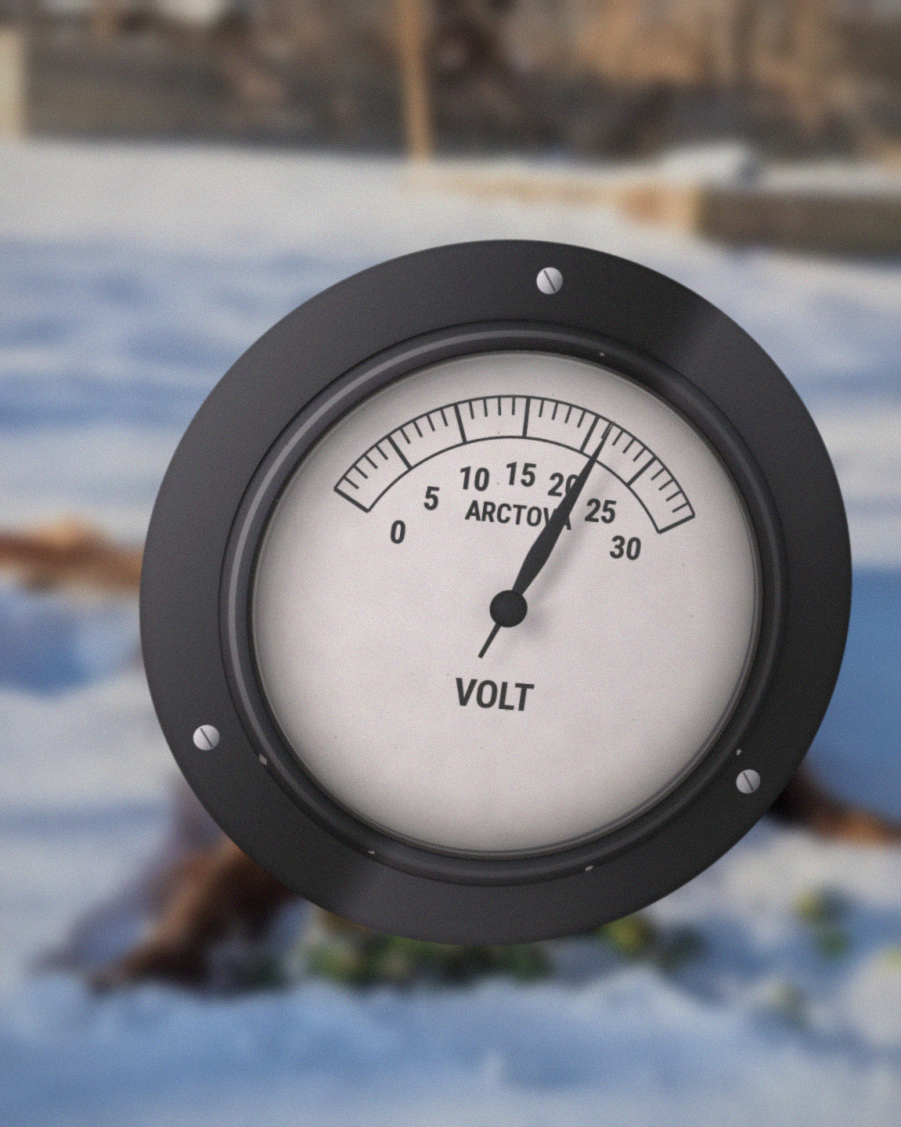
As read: 21; V
